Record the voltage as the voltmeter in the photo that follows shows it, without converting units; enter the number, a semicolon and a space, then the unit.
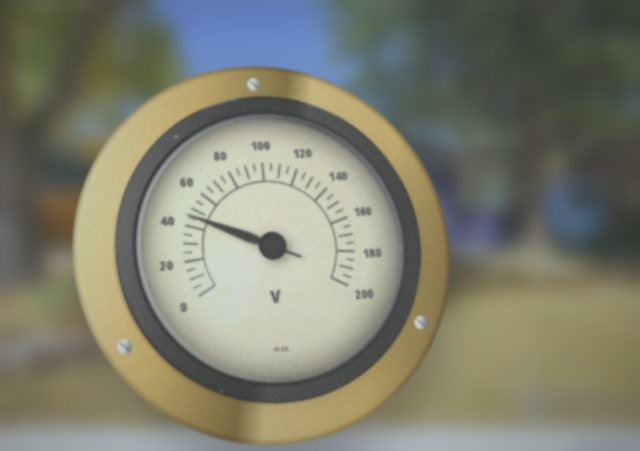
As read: 45; V
